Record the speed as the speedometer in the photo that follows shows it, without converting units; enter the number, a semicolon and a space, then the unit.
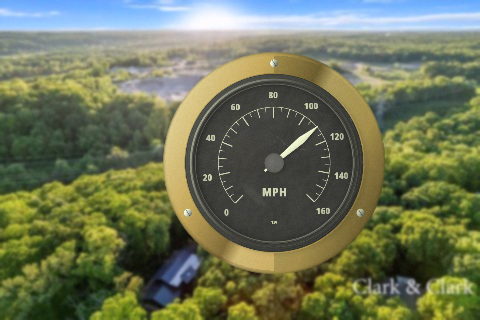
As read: 110; mph
